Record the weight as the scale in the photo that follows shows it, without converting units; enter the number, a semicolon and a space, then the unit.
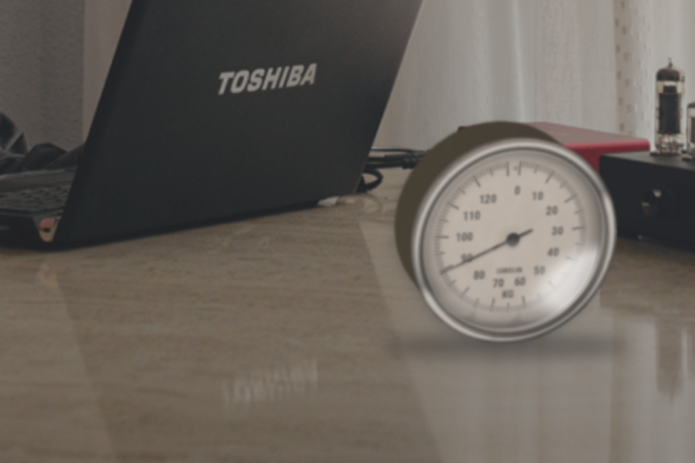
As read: 90; kg
